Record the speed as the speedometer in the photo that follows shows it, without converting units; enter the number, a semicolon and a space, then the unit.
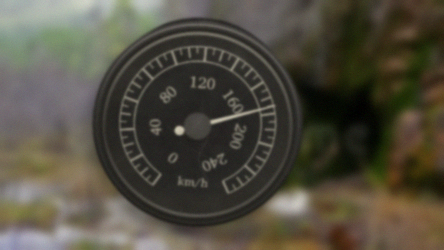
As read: 175; km/h
